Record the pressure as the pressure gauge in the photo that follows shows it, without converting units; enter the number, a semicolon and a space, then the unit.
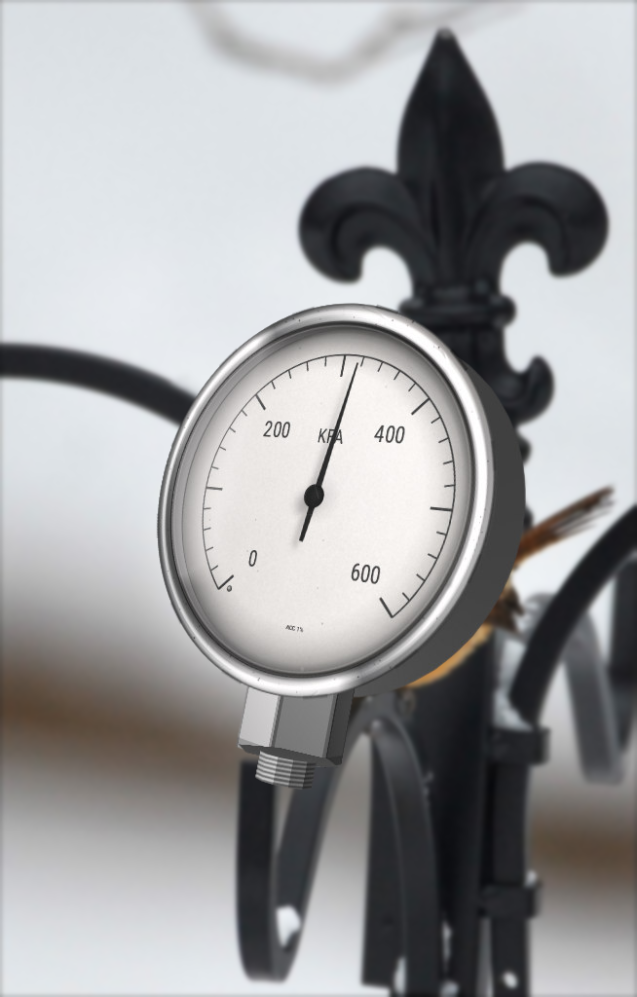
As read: 320; kPa
